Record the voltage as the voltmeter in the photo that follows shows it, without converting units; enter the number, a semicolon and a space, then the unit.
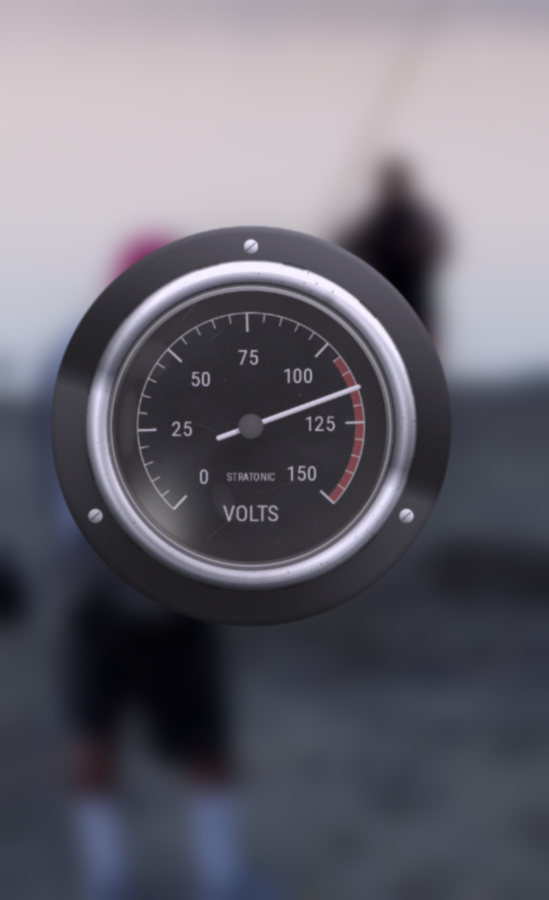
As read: 115; V
